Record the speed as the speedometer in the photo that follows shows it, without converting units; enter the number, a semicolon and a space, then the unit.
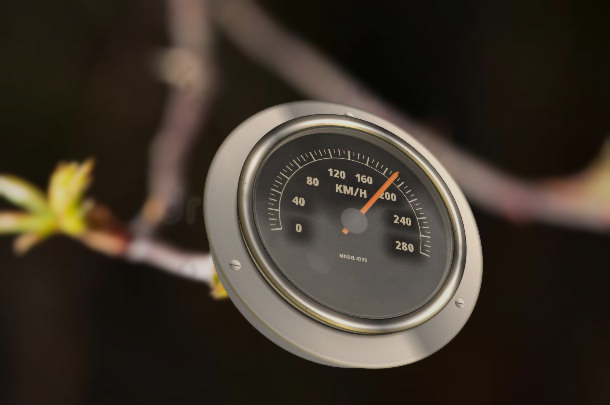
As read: 190; km/h
